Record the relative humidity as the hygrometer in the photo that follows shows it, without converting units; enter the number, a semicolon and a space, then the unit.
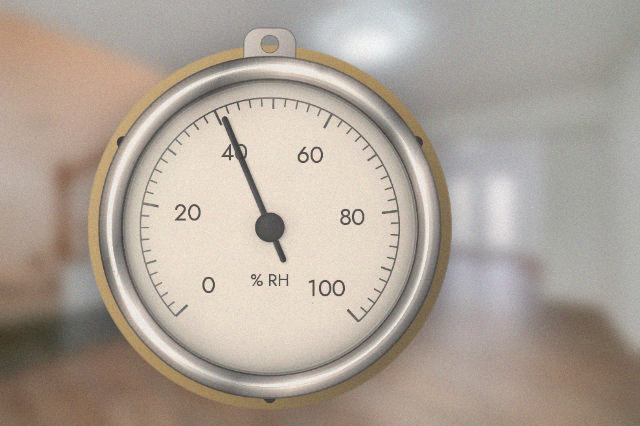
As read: 41; %
